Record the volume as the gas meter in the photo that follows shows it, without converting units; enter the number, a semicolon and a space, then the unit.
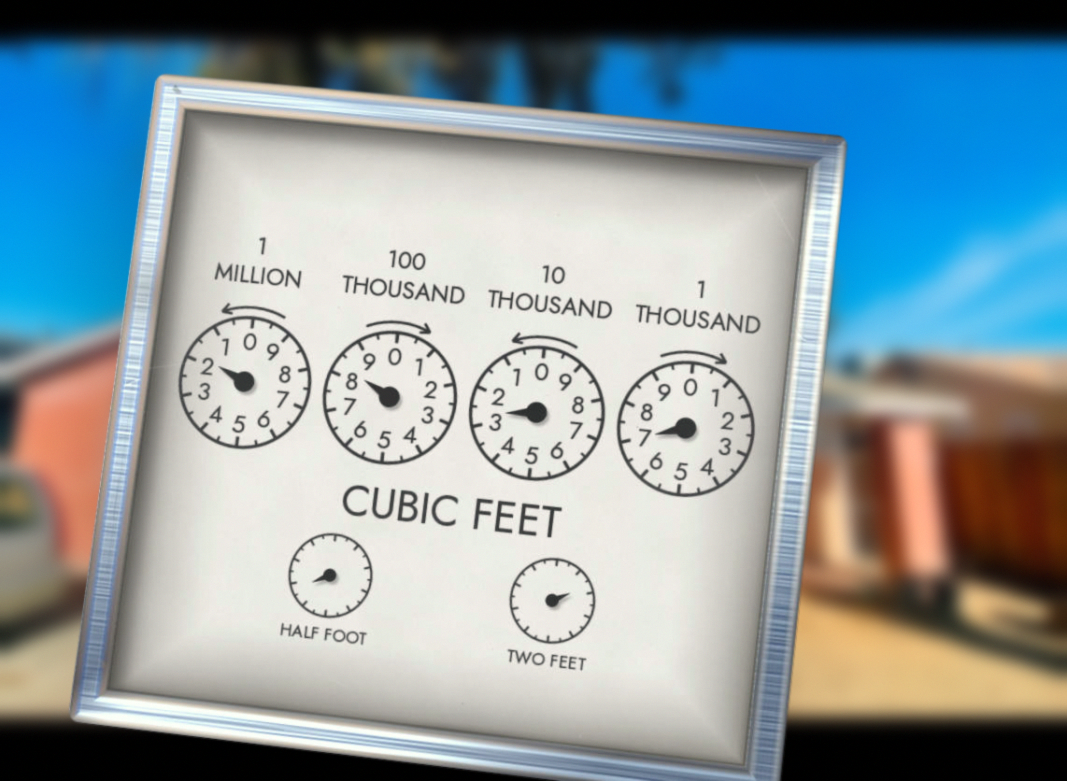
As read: 182700; ft³
